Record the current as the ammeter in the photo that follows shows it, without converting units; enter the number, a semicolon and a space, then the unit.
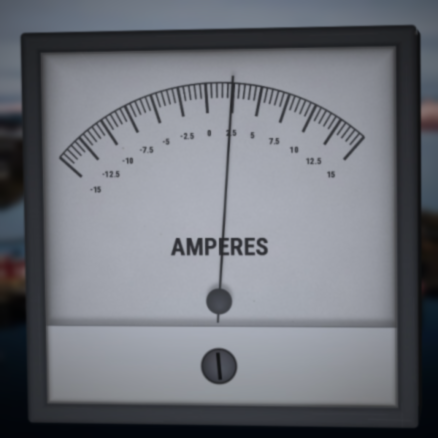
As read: 2.5; A
